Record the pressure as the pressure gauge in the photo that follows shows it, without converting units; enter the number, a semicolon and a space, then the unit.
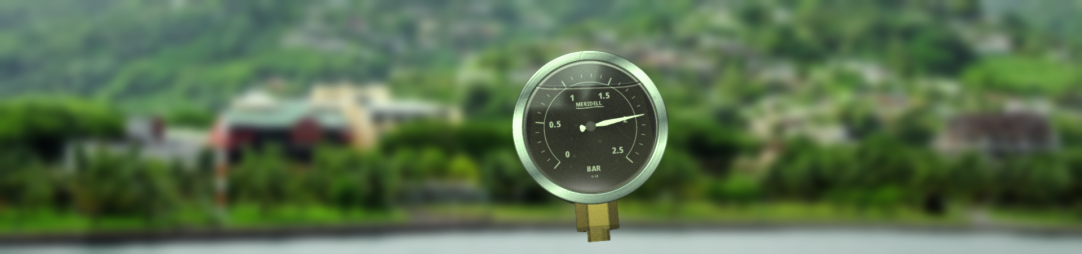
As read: 2; bar
